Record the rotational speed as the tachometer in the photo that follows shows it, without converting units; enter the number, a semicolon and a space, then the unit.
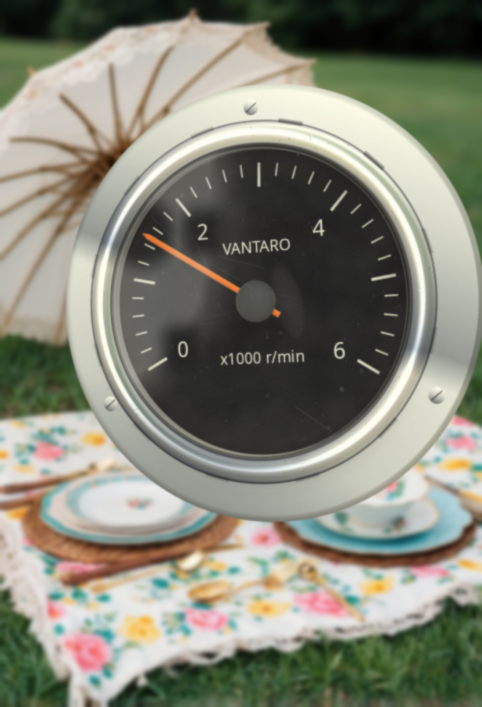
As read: 1500; rpm
